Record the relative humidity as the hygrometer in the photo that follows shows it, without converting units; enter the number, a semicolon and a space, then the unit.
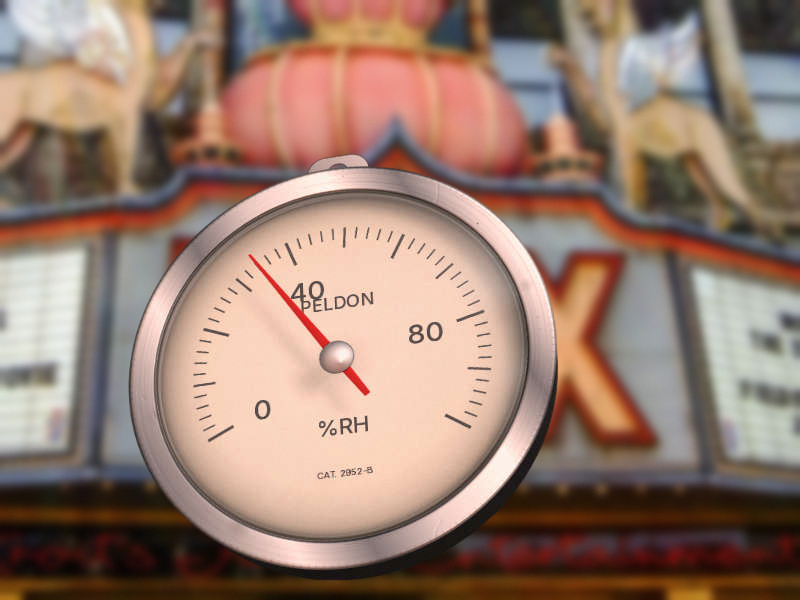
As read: 34; %
